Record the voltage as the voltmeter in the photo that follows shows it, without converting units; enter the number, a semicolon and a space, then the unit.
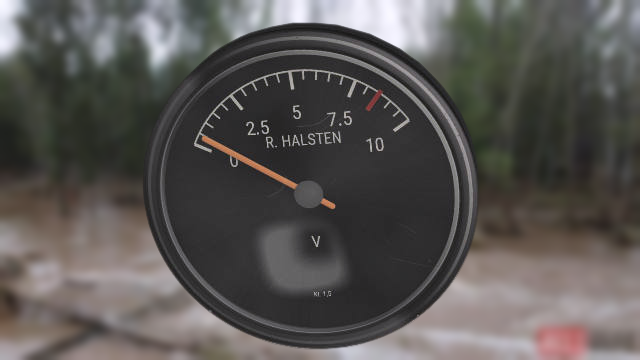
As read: 0.5; V
